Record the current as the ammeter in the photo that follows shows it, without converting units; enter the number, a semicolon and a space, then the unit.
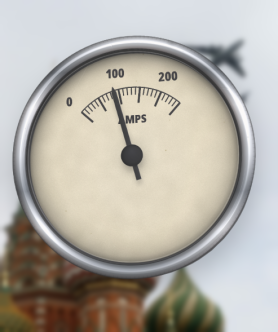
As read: 90; A
